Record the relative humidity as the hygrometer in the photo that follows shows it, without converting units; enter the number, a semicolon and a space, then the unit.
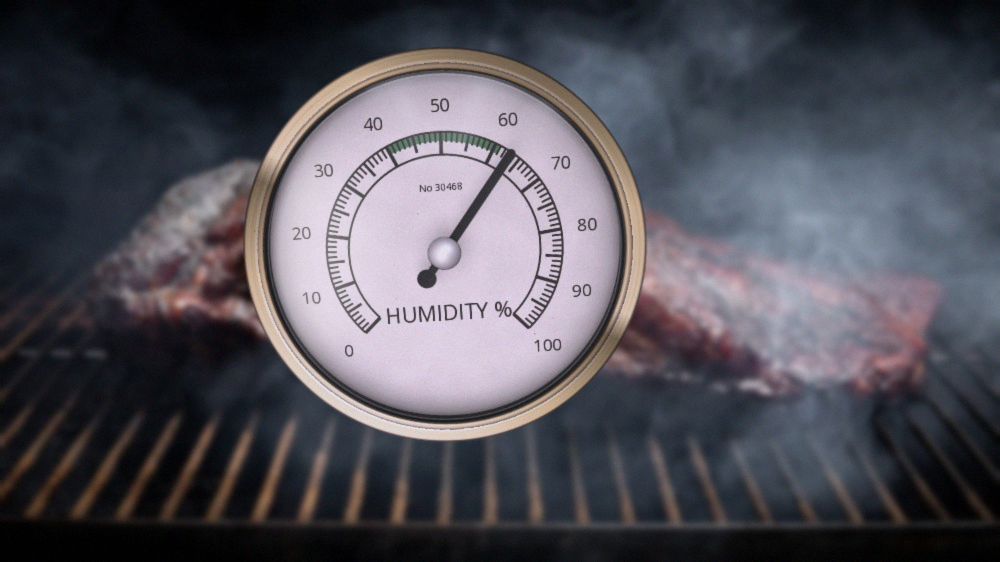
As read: 63; %
